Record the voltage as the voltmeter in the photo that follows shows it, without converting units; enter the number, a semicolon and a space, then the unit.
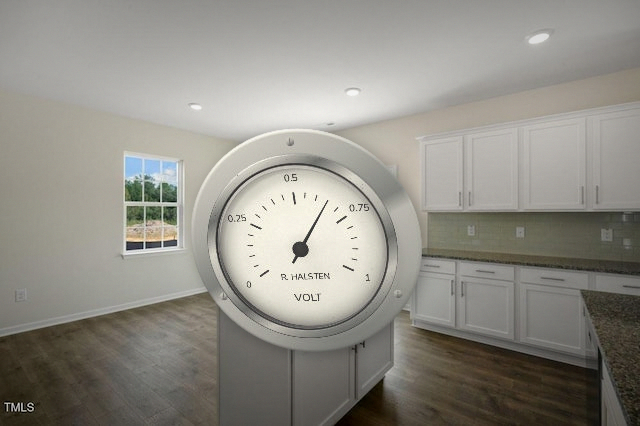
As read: 0.65; V
